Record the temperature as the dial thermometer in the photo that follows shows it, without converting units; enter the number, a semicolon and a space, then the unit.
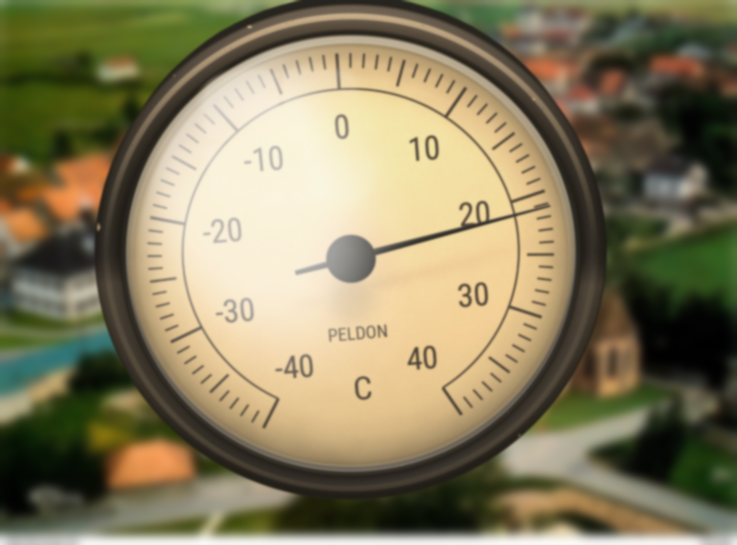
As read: 21; °C
